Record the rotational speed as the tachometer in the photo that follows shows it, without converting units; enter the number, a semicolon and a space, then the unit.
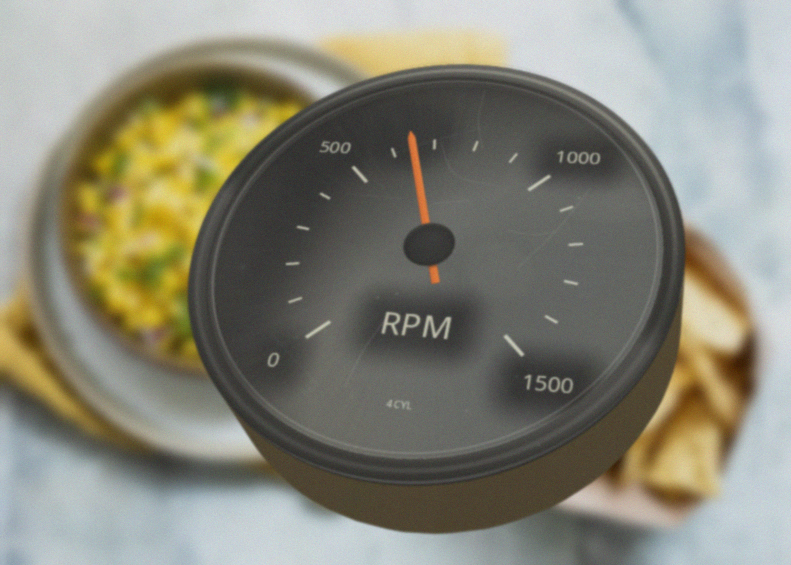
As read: 650; rpm
